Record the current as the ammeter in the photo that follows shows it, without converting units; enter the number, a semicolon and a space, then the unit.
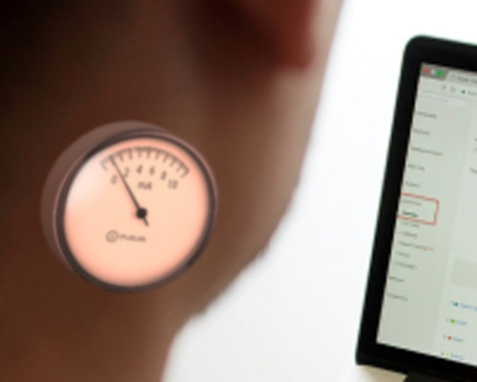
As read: 1; mA
